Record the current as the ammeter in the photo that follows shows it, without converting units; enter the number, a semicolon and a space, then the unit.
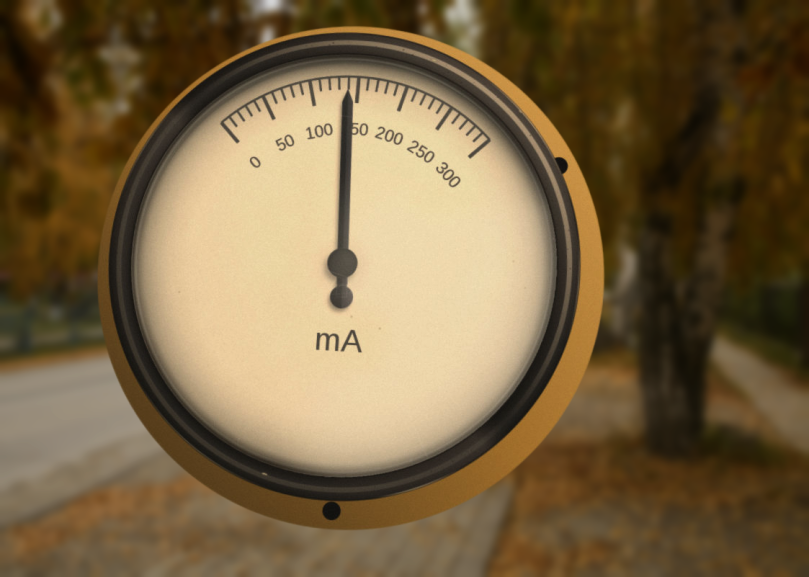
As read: 140; mA
